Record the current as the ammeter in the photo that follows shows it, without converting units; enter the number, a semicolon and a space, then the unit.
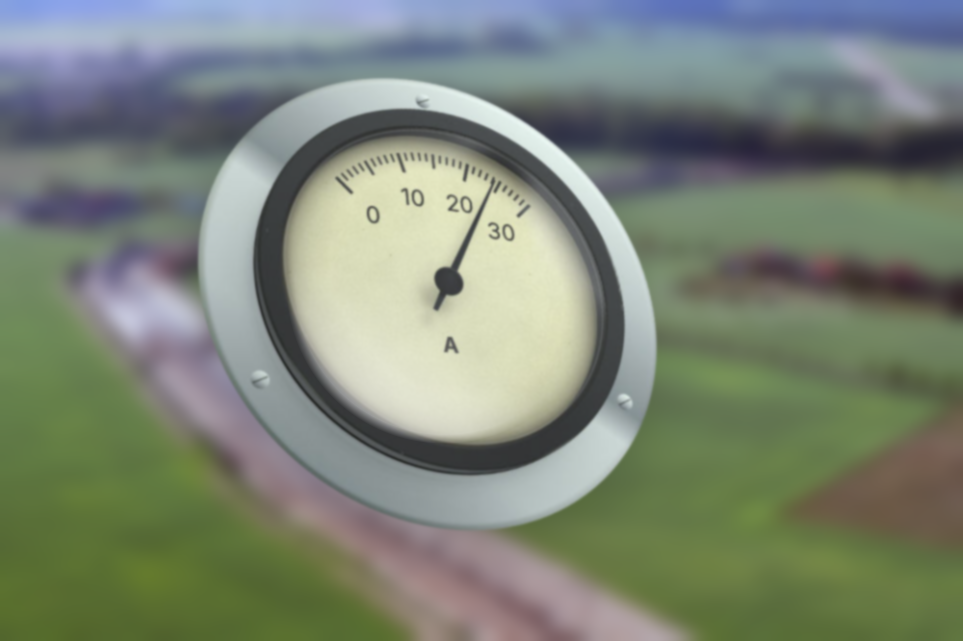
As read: 24; A
